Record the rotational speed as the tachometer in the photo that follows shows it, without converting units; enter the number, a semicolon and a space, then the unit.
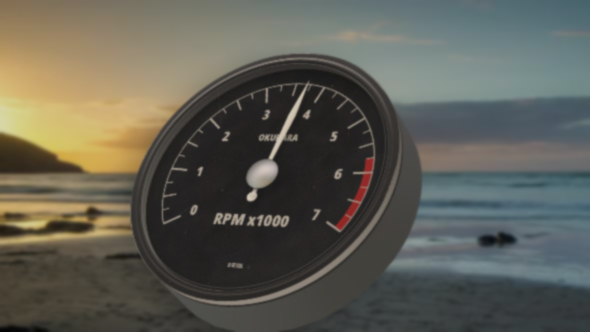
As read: 3750; rpm
